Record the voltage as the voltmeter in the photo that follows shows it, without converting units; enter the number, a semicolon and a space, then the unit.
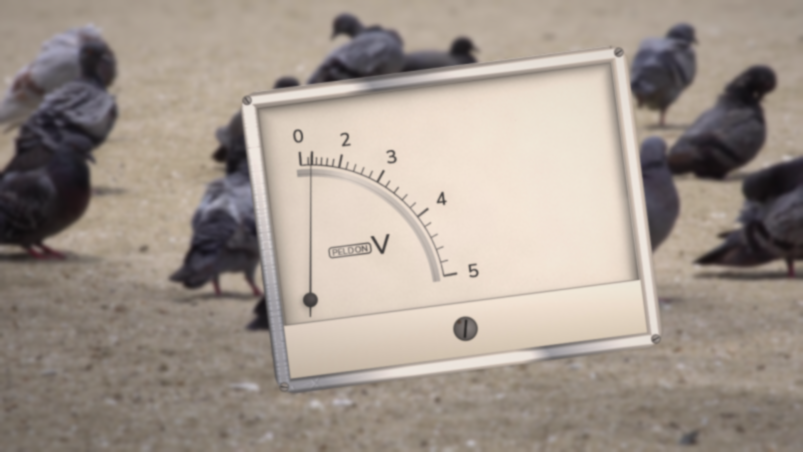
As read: 1; V
